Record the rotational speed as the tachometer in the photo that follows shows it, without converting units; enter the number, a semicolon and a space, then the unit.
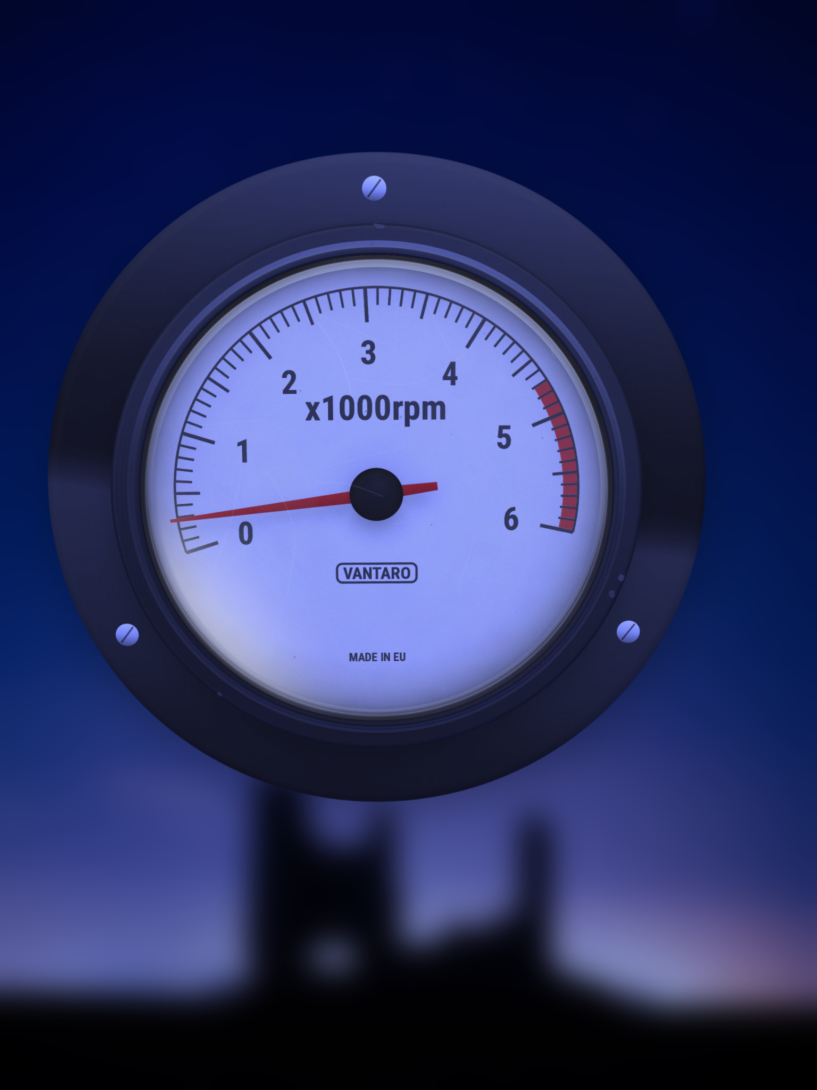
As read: 300; rpm
